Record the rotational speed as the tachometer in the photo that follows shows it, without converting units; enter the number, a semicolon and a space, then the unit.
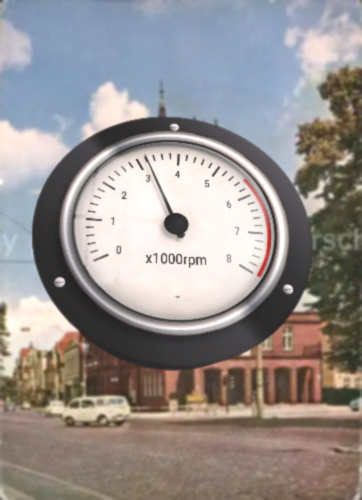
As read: 3200; rpm
